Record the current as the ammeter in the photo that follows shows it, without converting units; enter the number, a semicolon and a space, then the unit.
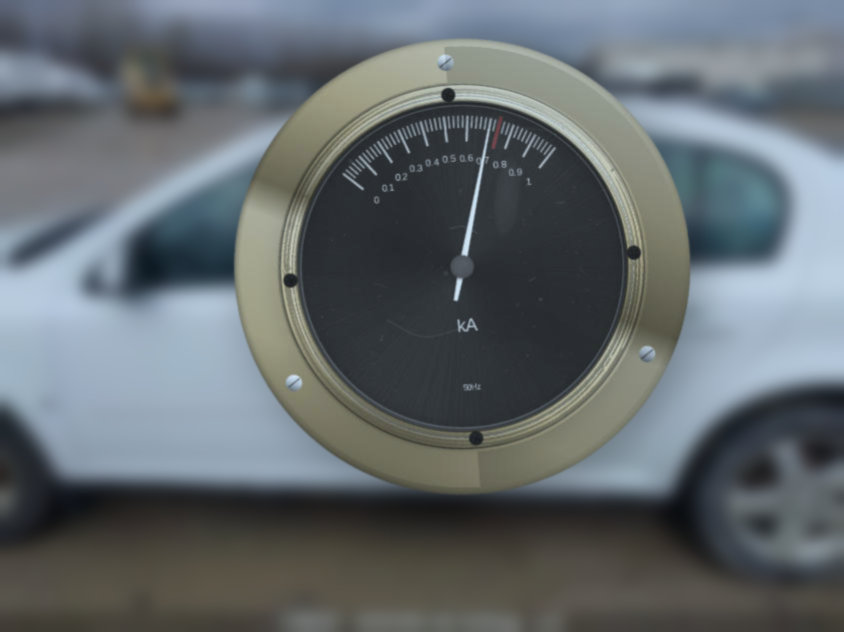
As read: 0.7; kA
